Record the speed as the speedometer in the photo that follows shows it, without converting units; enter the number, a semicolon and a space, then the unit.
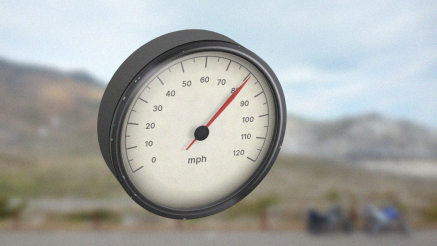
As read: 80; mph
